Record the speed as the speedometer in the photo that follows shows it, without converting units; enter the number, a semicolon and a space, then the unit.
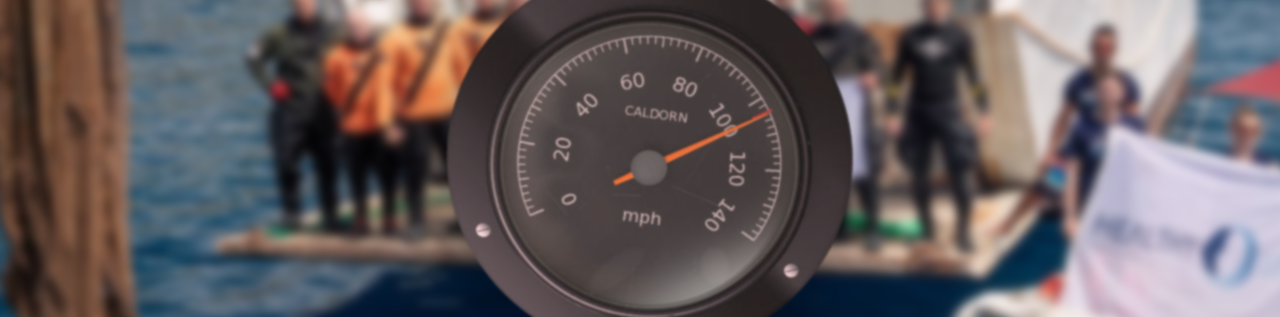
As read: 104; mph
